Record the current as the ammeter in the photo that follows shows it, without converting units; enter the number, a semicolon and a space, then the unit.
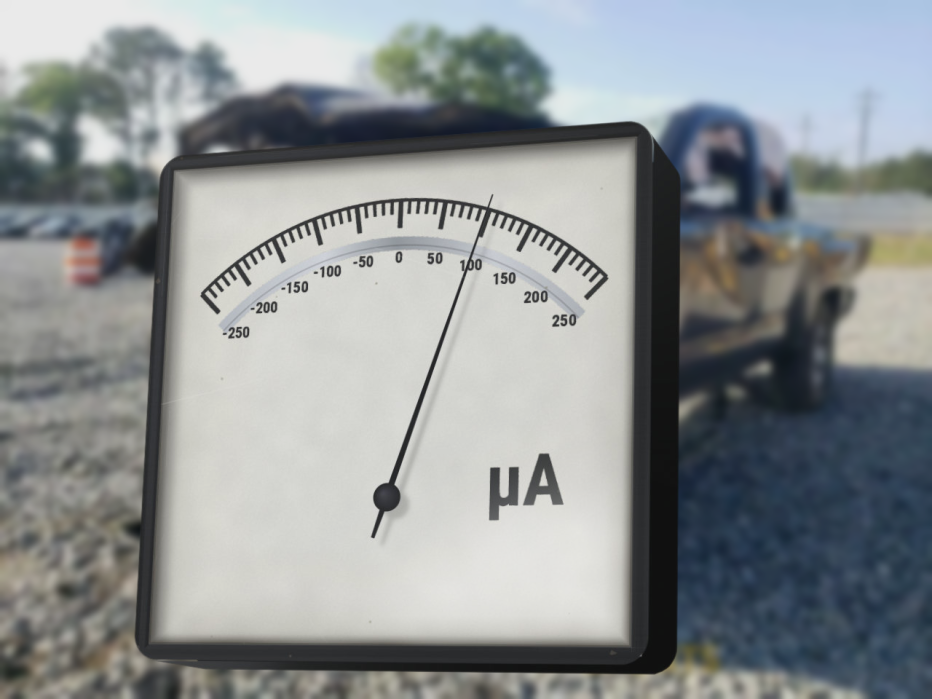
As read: 100; µA
